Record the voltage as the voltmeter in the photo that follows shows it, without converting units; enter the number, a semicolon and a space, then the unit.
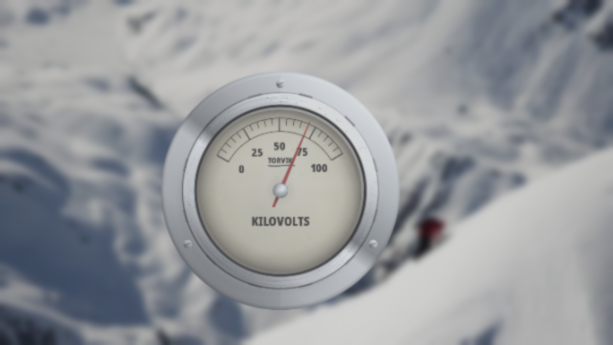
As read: 70; kV
